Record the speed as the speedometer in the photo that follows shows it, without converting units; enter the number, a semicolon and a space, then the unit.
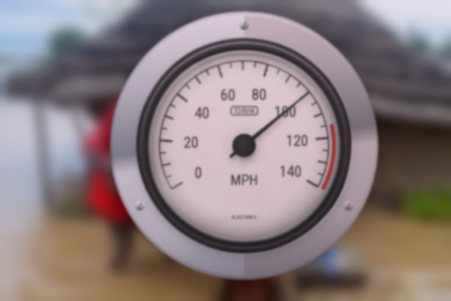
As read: 100; mph
